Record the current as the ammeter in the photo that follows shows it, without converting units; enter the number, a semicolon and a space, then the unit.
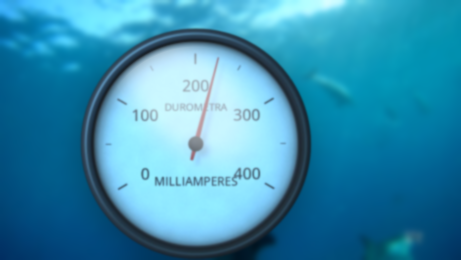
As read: 225; mA
